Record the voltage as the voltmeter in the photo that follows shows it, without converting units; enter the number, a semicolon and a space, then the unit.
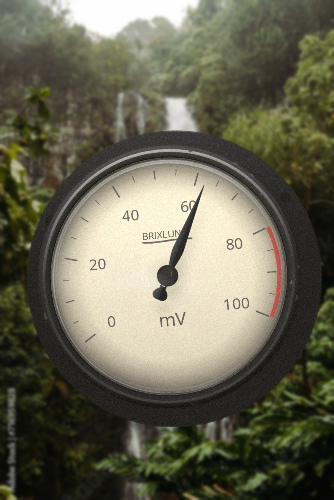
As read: 62.5; mV
